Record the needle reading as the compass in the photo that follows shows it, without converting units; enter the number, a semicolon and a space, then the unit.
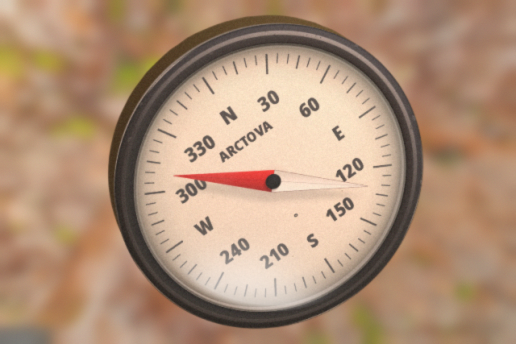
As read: 310; °
